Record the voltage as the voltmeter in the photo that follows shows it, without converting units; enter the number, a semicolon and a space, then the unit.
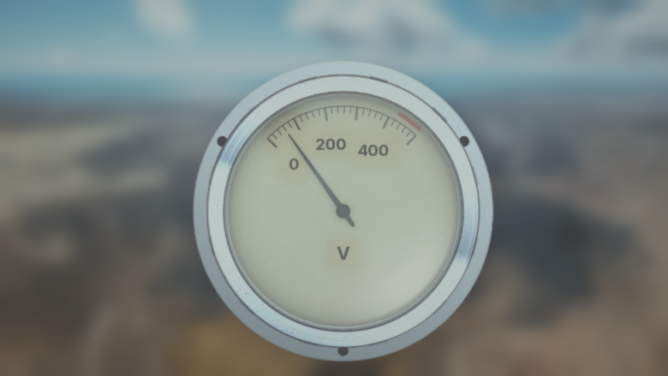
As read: 60; V
